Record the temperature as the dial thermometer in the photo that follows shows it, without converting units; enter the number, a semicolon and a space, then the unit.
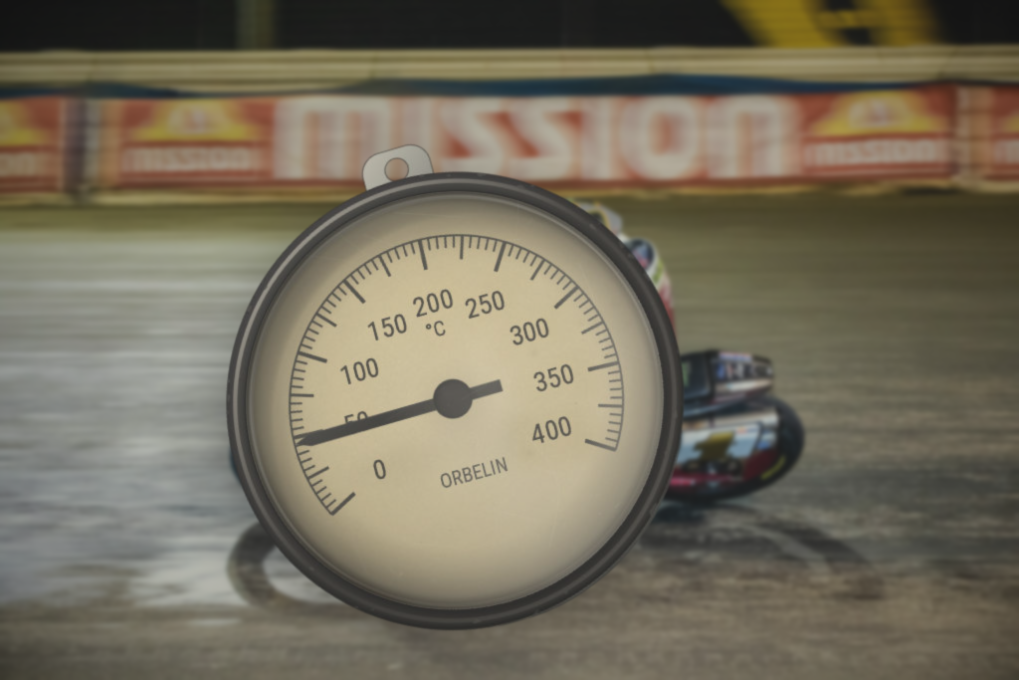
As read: 45; °C
